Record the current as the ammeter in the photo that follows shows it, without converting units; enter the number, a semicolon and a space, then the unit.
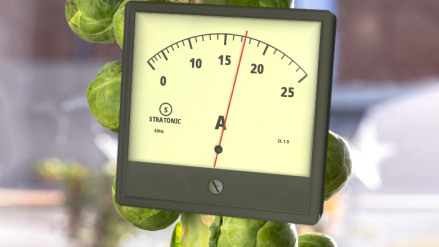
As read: 17.5; A
